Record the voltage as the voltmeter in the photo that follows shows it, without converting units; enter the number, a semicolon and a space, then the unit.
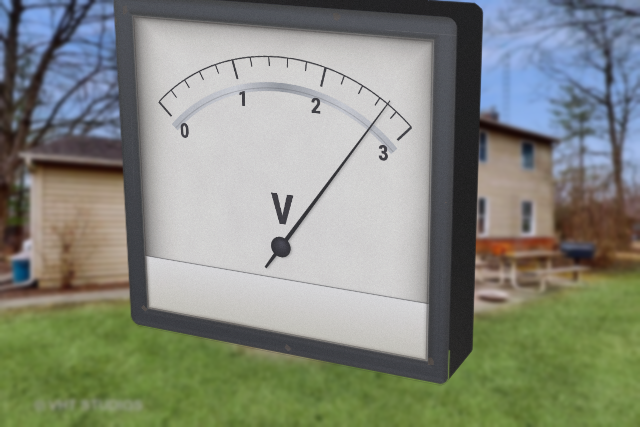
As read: 2.7; V
